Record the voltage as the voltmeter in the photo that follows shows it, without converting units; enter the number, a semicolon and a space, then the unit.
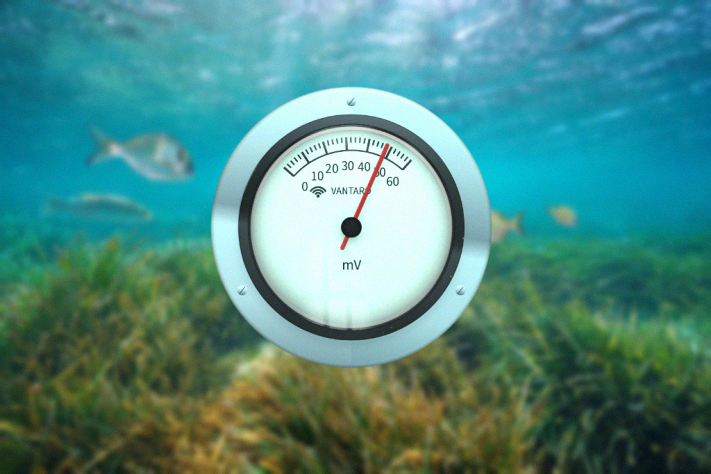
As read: 48; mV
